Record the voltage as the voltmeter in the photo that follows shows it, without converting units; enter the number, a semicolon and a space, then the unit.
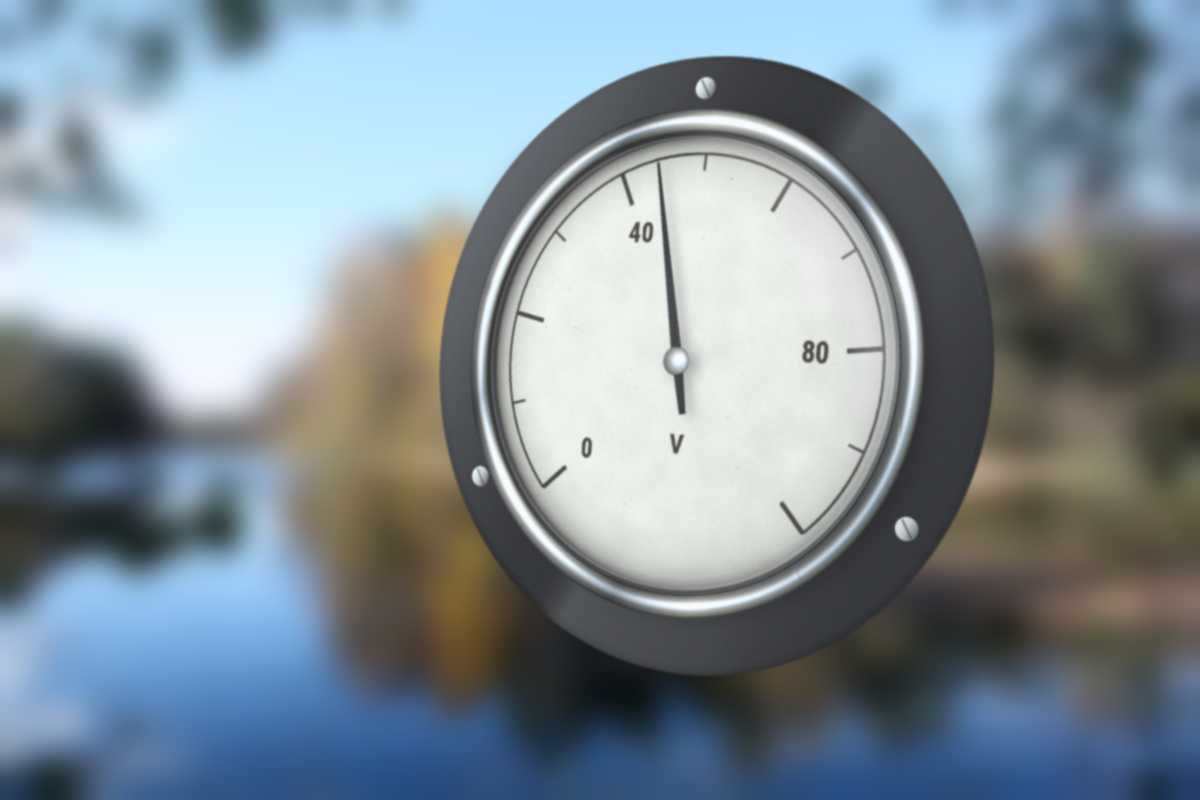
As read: 45; V
